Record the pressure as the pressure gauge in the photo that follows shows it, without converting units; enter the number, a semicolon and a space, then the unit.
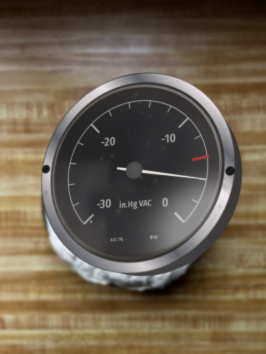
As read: -4; inHg
